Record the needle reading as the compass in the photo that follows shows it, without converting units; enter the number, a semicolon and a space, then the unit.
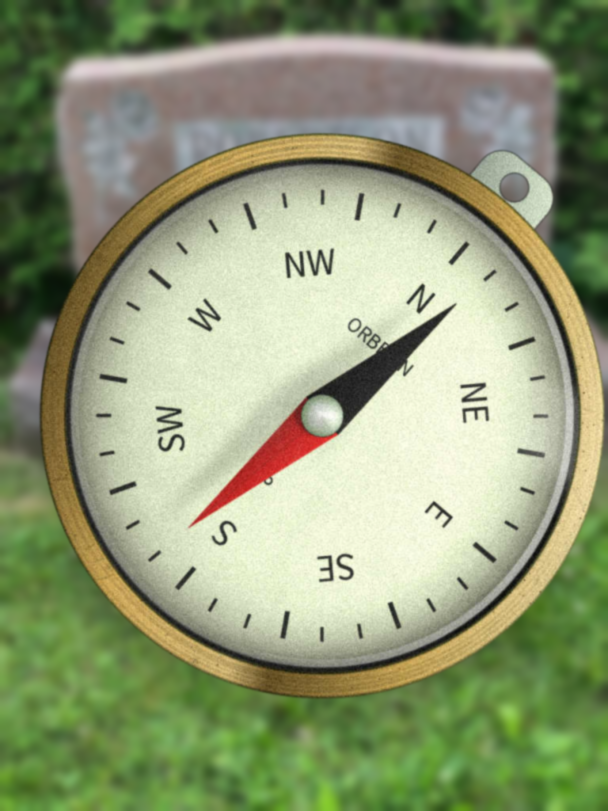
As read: 190; °
